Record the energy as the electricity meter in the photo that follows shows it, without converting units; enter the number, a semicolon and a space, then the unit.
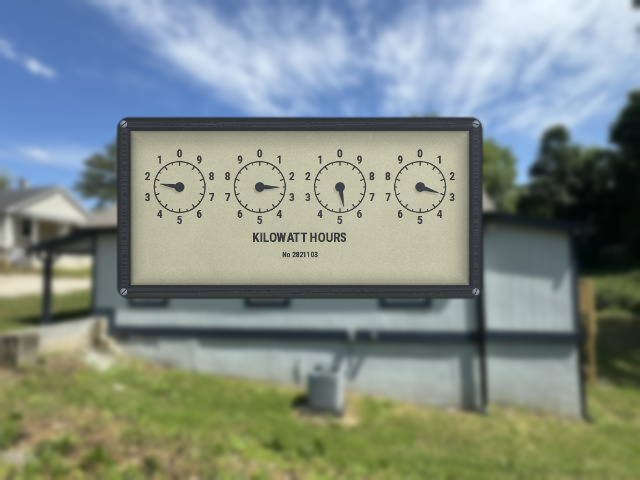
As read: 2253; kWh
